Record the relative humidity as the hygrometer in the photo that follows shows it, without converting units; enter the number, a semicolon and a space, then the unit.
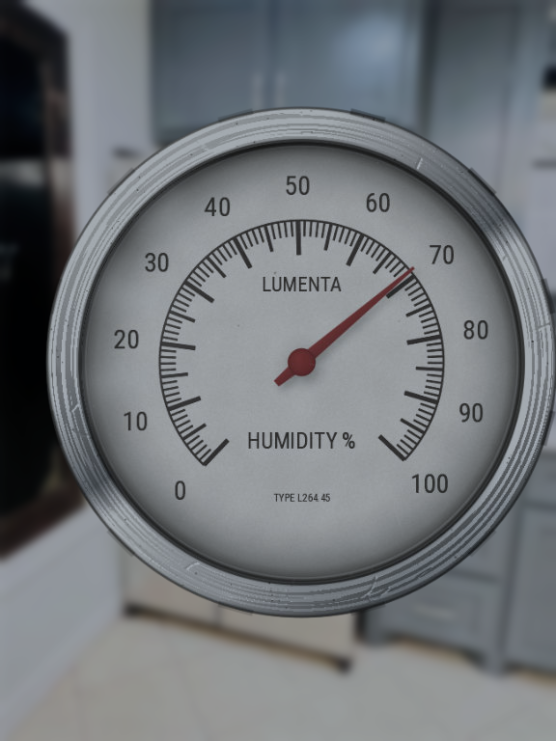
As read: 69; %
